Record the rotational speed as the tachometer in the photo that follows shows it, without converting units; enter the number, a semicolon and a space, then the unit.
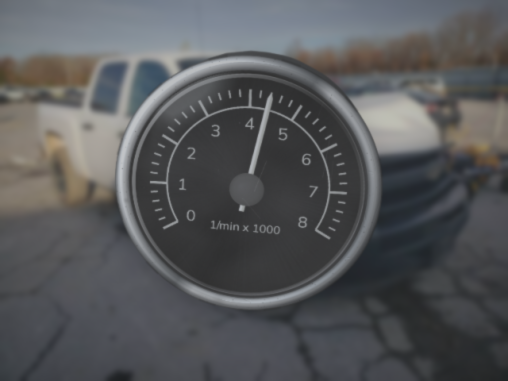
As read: 4400; rpm
